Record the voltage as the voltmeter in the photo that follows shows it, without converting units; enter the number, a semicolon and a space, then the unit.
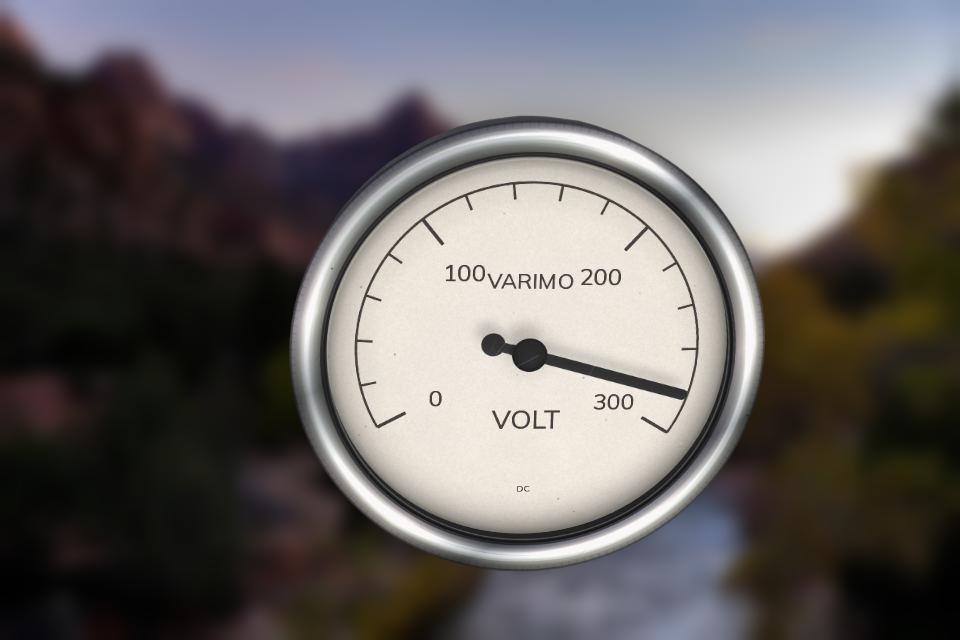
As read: 280; V
